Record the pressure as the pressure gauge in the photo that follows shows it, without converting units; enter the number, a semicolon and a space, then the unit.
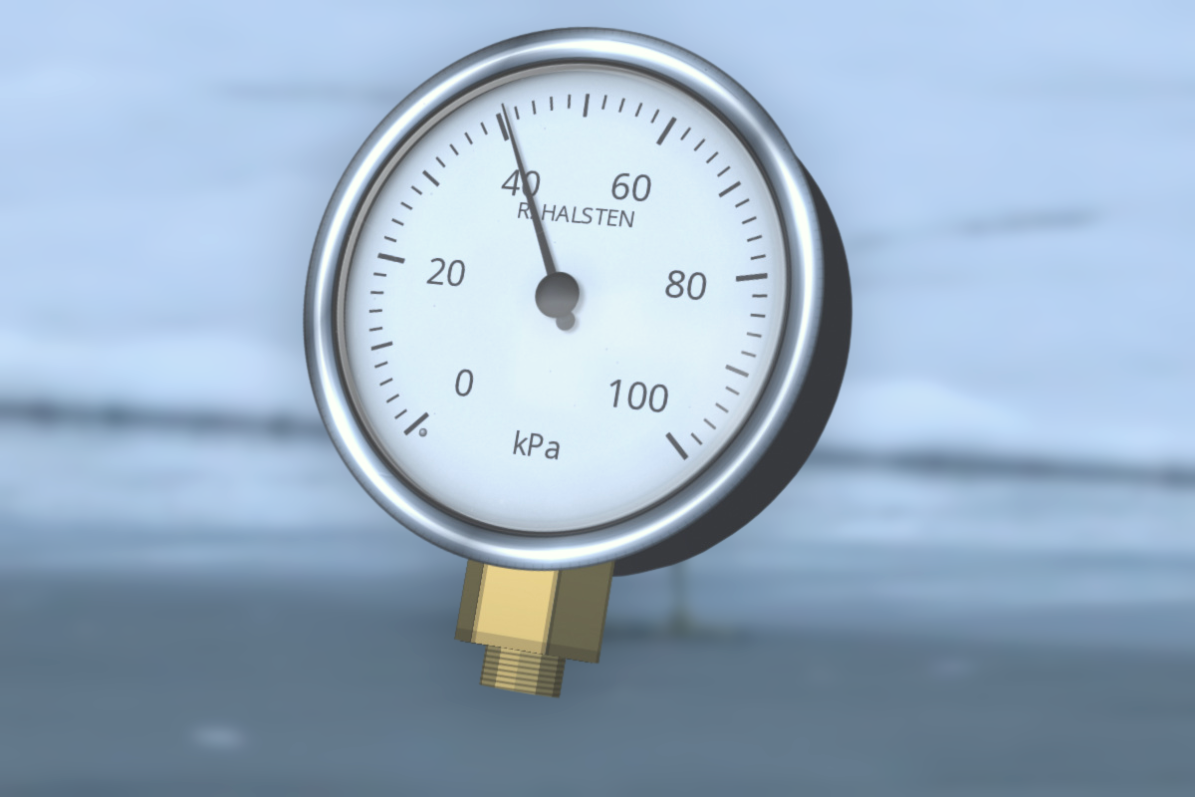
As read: 41; kPa
